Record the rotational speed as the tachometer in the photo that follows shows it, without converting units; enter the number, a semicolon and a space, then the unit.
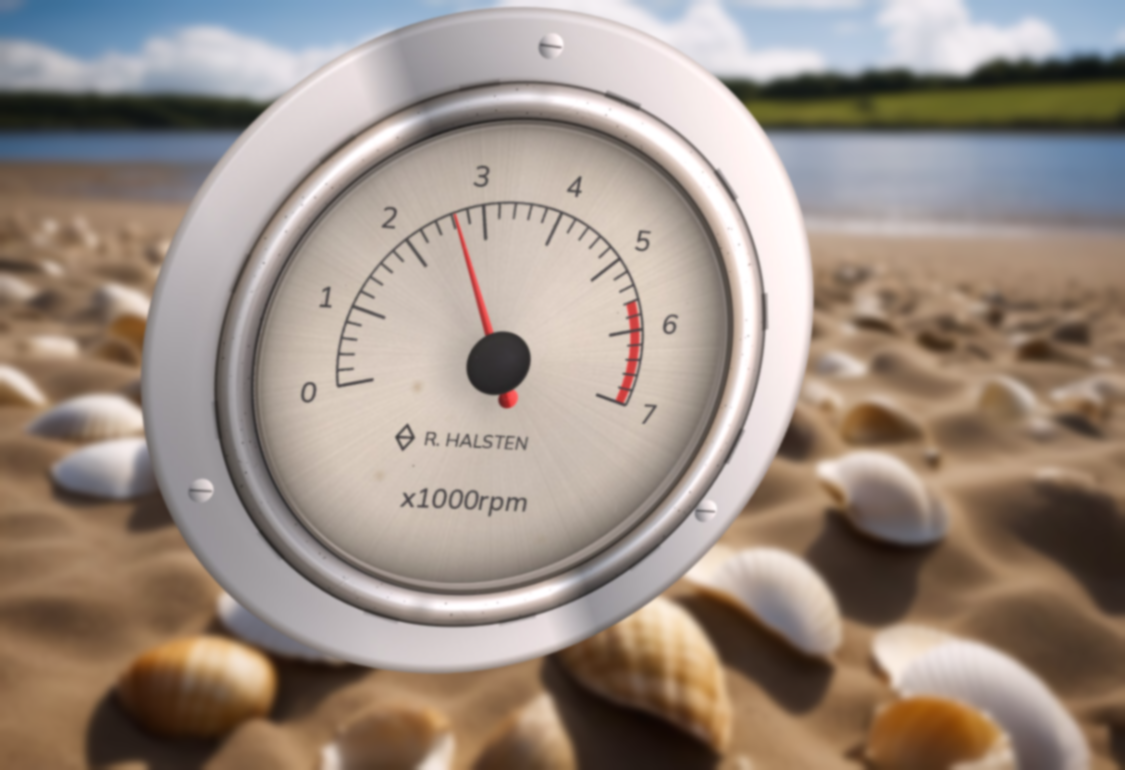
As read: 2600; rpm
